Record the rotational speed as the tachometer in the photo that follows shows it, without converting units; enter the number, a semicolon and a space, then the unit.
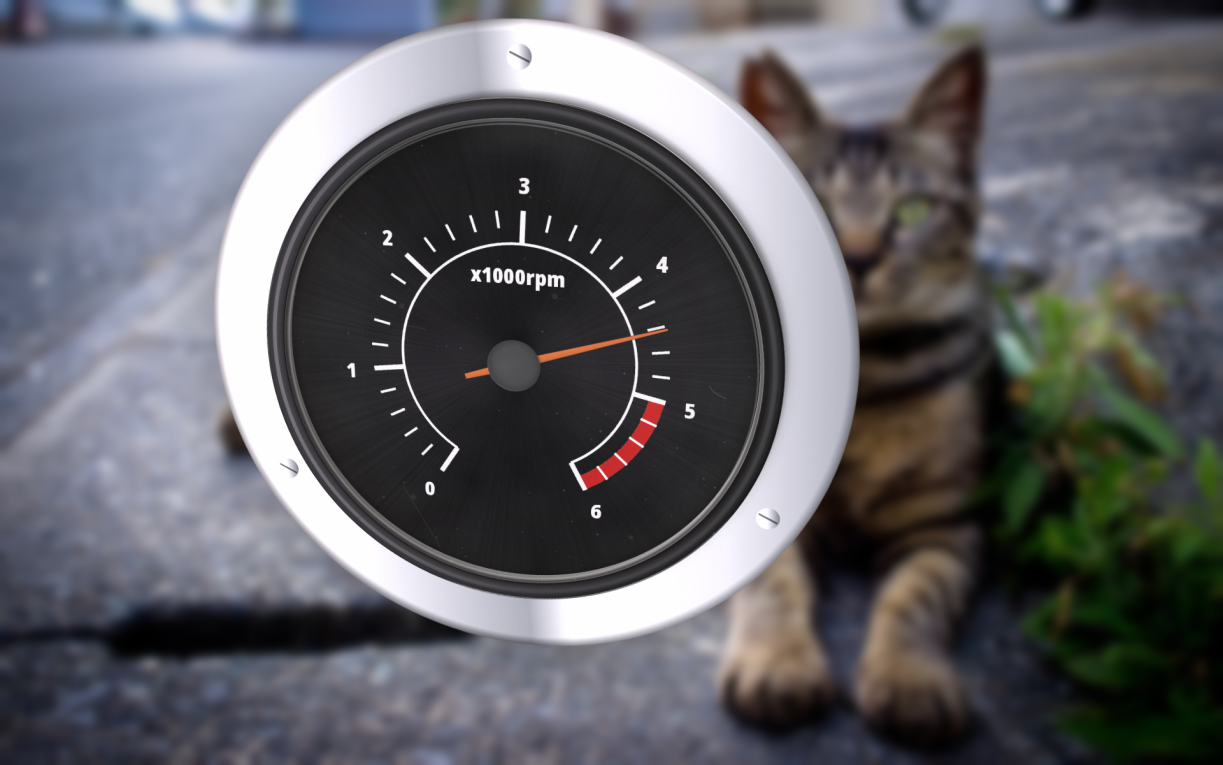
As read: 4400; rpm
